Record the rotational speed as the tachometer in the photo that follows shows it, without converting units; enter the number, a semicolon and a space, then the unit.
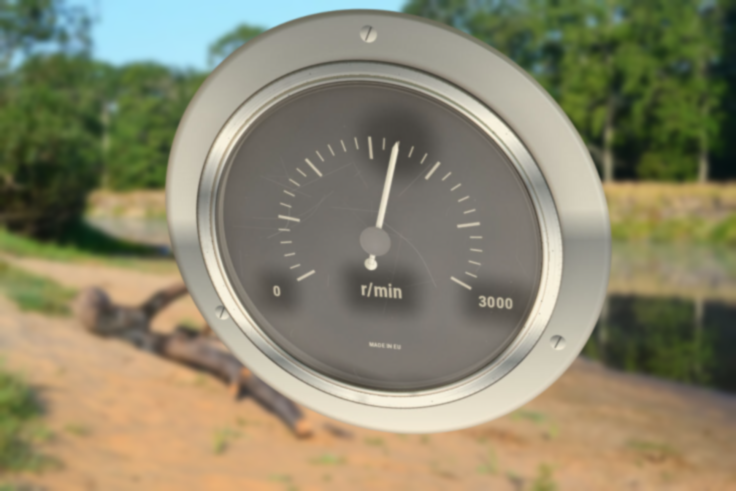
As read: 1700; rpm
